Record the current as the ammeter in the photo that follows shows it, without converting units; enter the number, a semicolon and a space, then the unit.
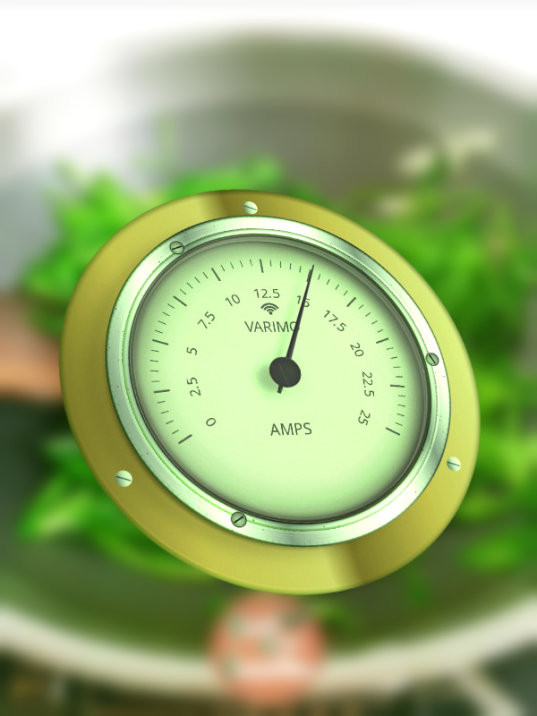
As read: 15; A
